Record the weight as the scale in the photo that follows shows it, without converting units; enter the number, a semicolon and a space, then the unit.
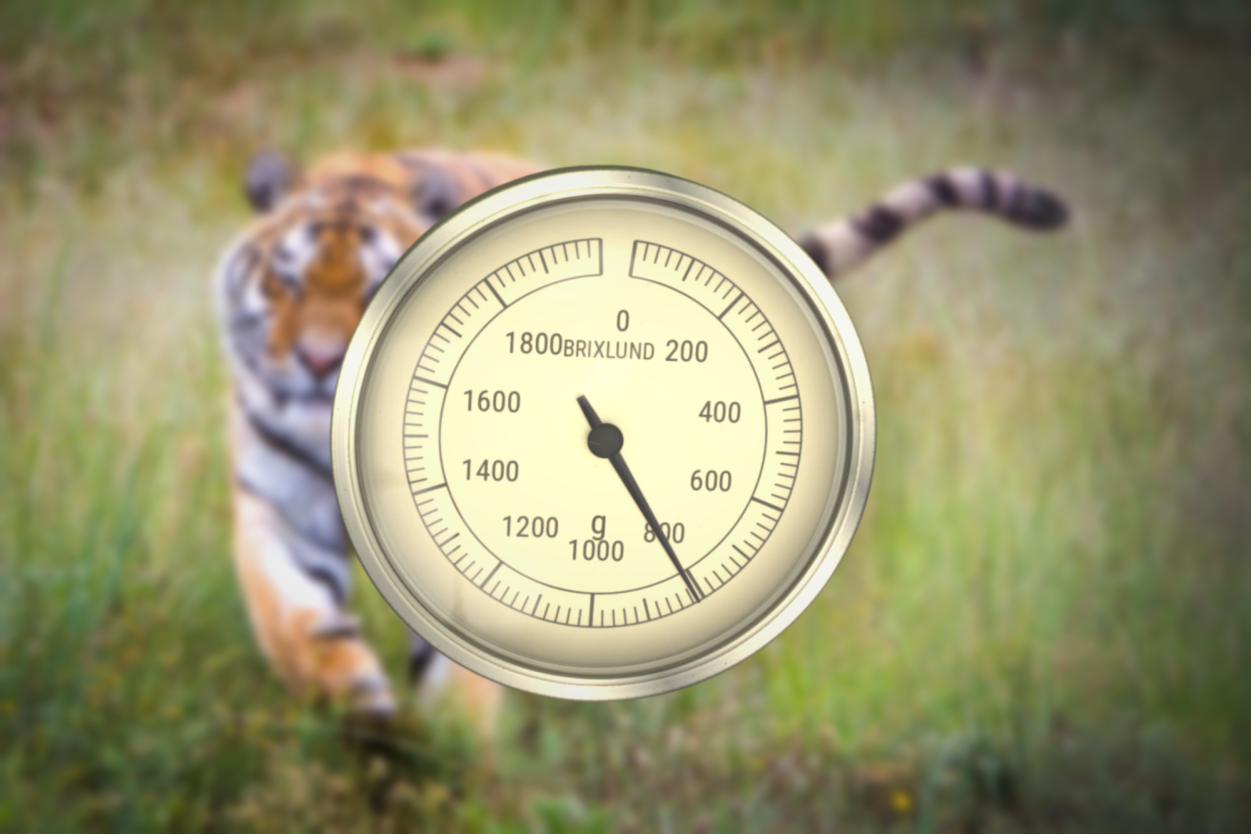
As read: 810; g
